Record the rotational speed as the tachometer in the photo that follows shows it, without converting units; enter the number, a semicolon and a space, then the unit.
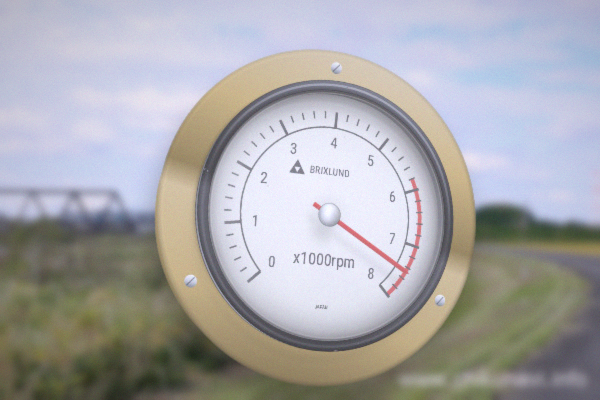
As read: 7500; rpm
